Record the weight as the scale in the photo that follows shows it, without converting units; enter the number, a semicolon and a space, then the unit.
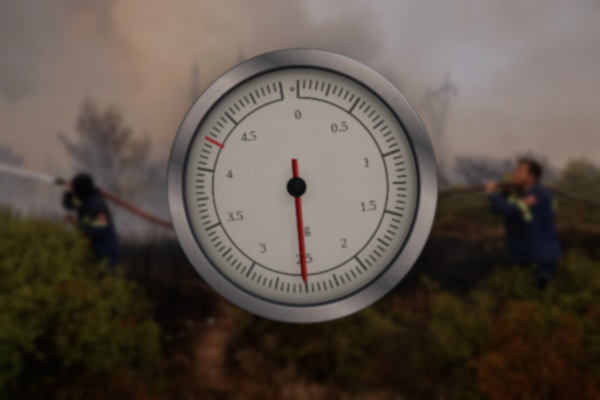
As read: 2.5; kg
